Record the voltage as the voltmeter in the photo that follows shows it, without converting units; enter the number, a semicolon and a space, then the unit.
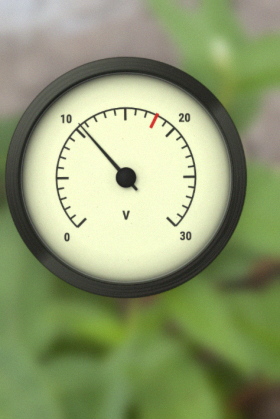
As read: 10.5; V
